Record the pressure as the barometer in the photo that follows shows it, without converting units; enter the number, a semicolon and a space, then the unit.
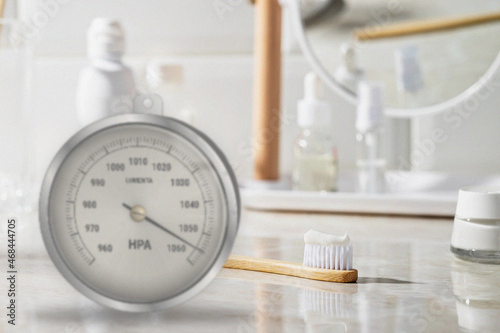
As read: 1055; hPa
